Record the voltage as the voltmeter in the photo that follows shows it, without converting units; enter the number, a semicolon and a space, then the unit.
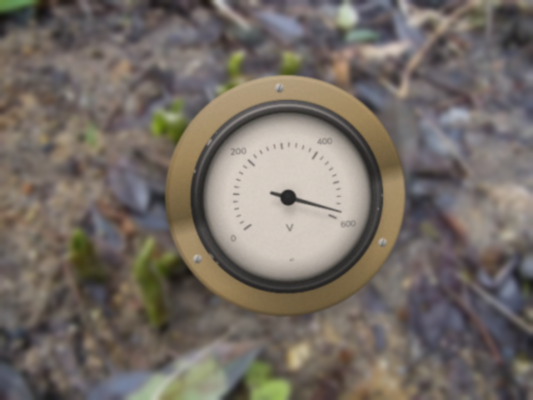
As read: 580; V
